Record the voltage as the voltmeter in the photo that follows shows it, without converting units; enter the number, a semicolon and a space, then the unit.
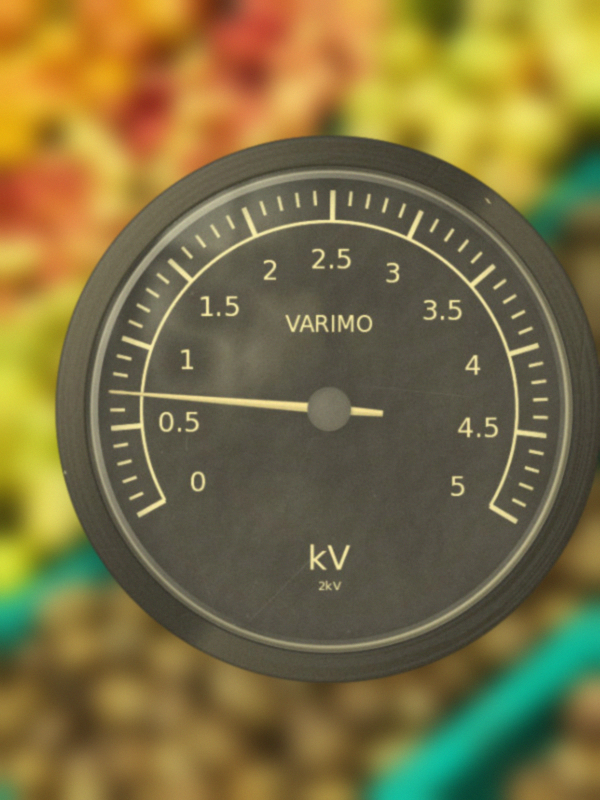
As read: 0.7; kV
